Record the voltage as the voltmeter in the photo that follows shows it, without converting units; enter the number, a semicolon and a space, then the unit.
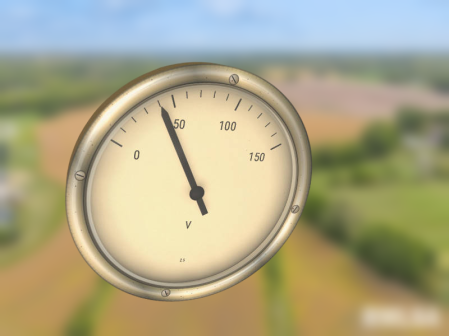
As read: 40; V
